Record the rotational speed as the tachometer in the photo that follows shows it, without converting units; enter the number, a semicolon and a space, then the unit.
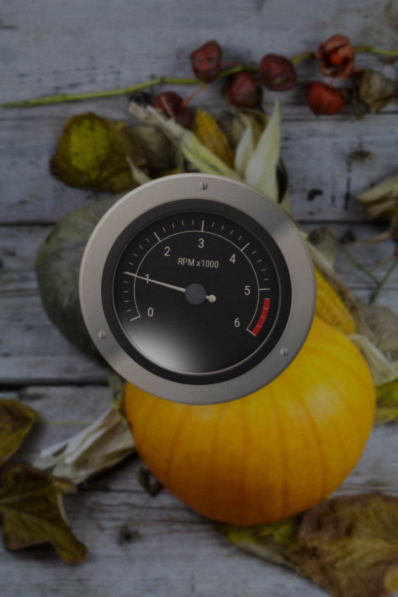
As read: 1000; rpm
